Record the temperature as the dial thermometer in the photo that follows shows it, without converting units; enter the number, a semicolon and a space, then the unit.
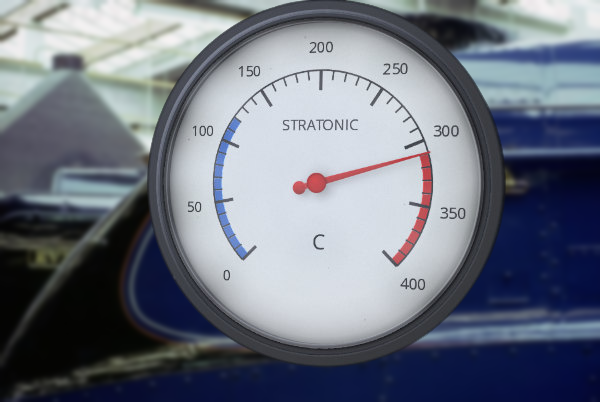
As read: 310; °C
